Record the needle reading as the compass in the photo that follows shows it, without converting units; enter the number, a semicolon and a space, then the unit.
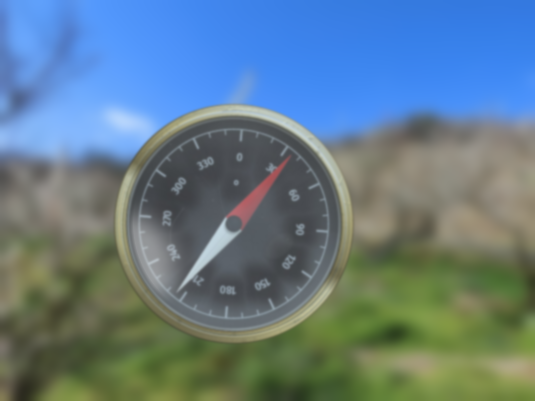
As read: 35; °
